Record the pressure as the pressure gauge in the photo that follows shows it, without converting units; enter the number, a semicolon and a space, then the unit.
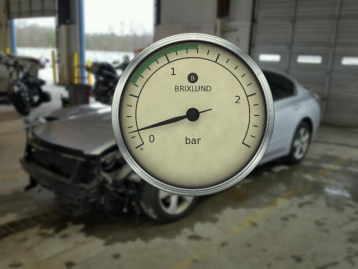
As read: 0.15; bar
